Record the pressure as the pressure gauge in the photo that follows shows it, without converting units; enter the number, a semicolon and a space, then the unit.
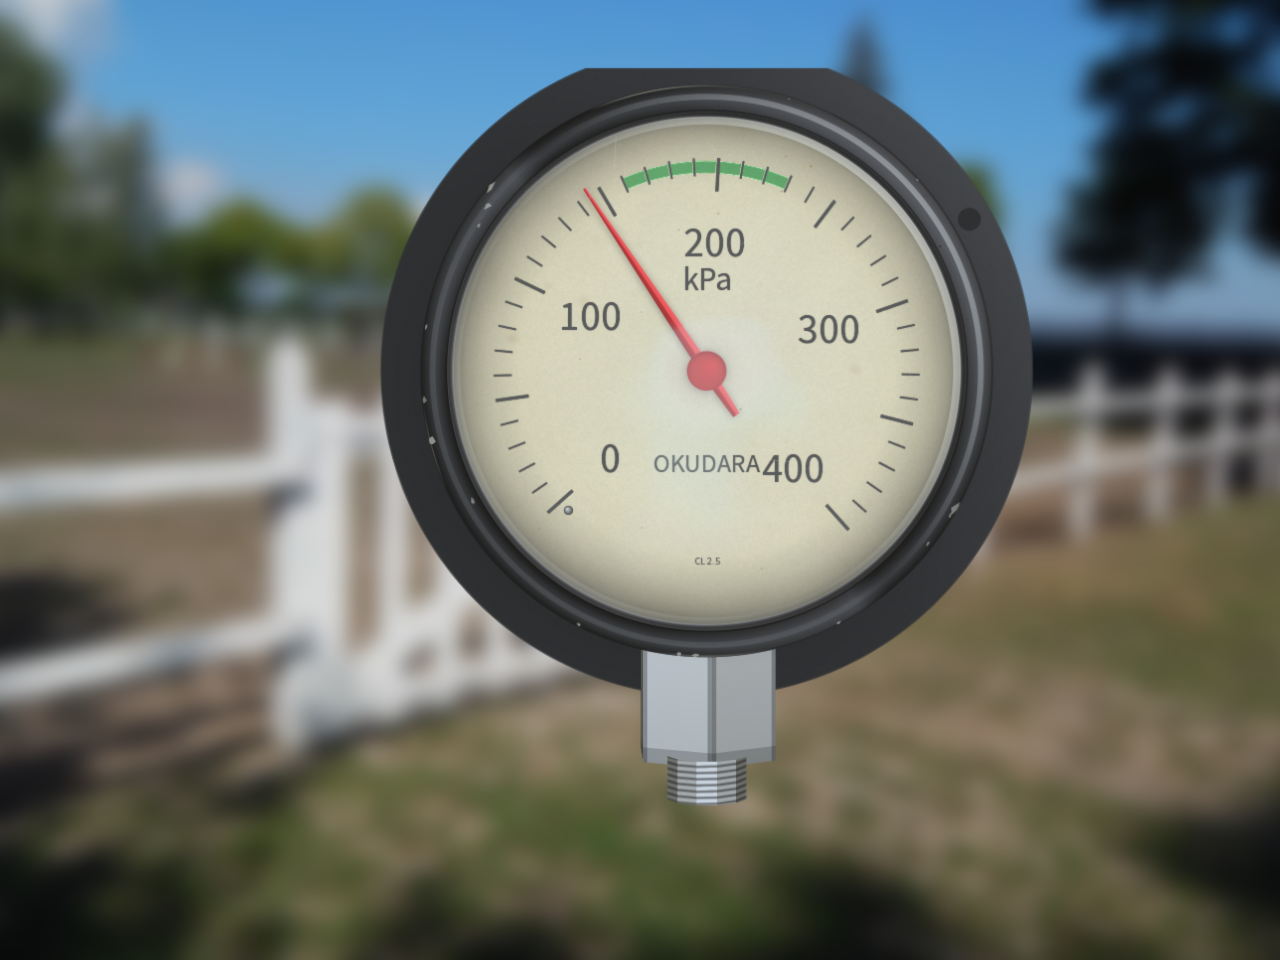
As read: 145; kPa
